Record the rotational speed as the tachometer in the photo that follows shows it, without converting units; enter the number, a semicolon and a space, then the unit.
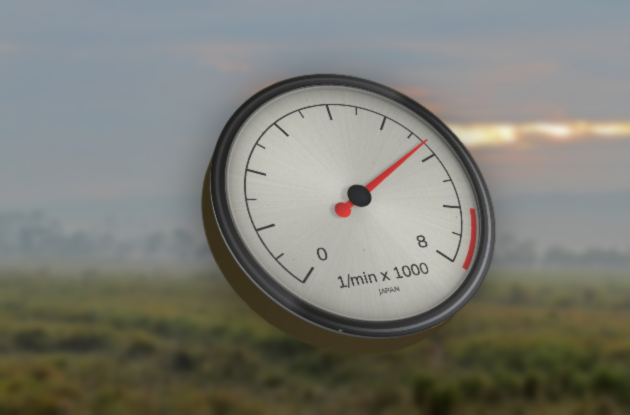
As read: 5750; rpm
